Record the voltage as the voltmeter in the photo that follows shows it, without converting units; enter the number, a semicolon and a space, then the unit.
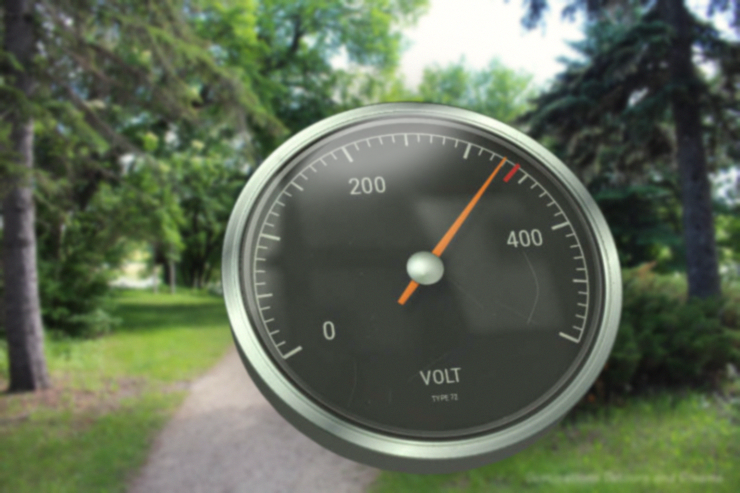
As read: 330; V
